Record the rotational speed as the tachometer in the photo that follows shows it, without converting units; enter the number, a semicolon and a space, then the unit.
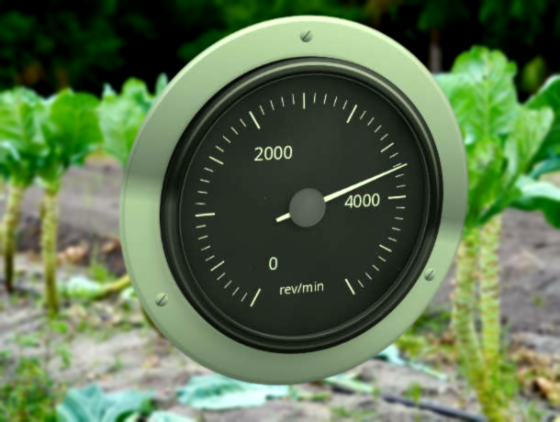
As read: 3700; rpm
